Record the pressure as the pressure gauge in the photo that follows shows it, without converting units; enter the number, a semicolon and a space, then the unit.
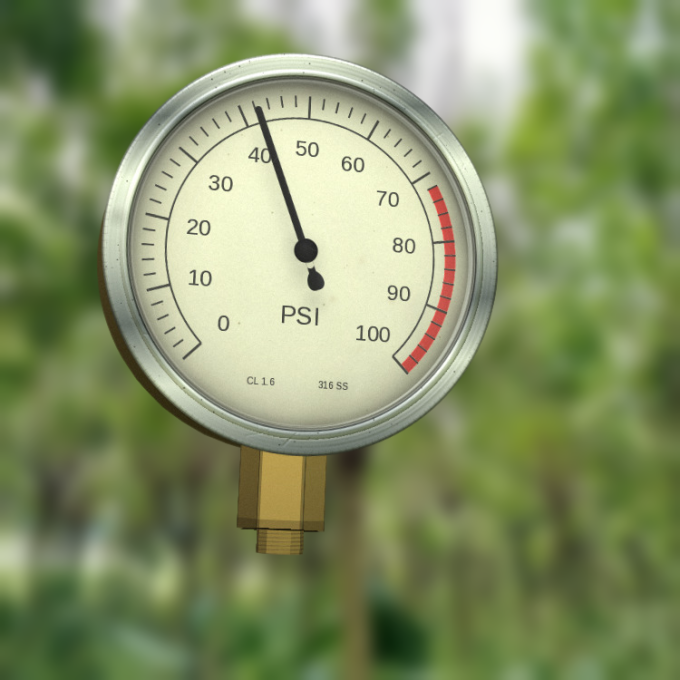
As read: 42; psi
